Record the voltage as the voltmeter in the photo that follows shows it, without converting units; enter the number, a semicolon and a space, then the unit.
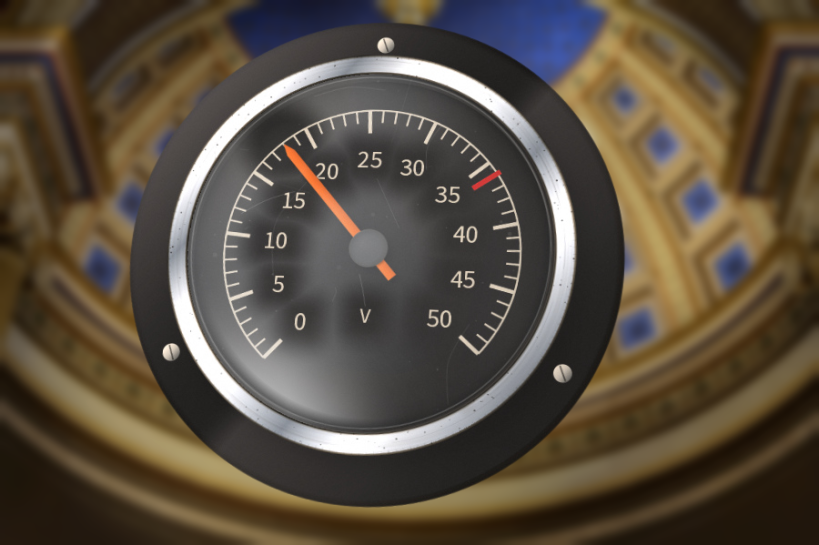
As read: 18; V
